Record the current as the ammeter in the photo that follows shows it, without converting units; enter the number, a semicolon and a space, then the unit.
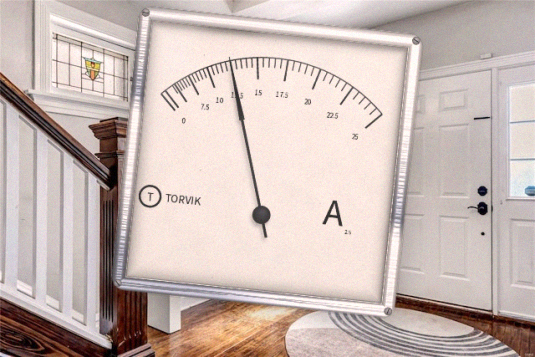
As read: 12.5; A
